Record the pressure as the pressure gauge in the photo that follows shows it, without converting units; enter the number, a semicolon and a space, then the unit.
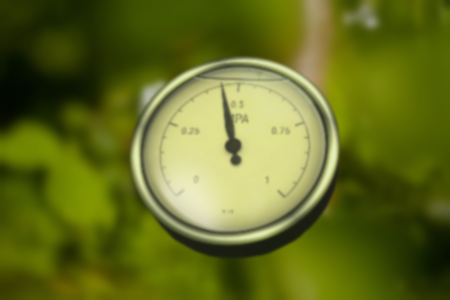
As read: 0.45; MPa
